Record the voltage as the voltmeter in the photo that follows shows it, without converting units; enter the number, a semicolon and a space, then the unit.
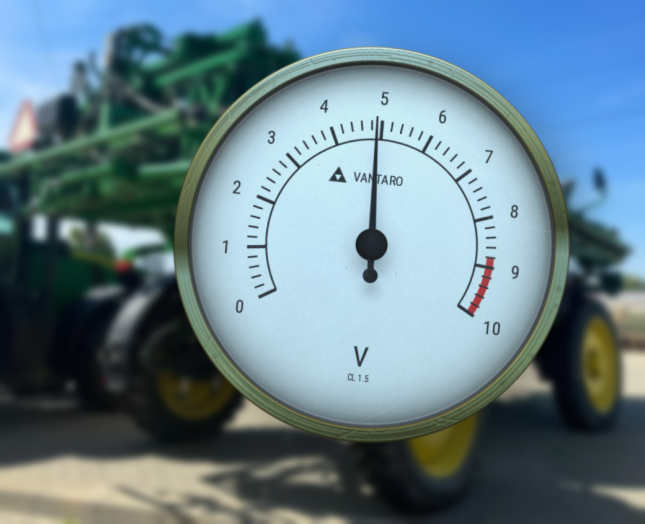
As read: 4.9; V
